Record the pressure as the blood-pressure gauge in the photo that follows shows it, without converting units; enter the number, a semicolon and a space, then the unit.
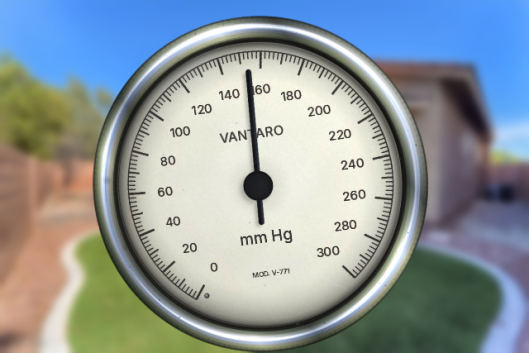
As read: 154; mmHg
